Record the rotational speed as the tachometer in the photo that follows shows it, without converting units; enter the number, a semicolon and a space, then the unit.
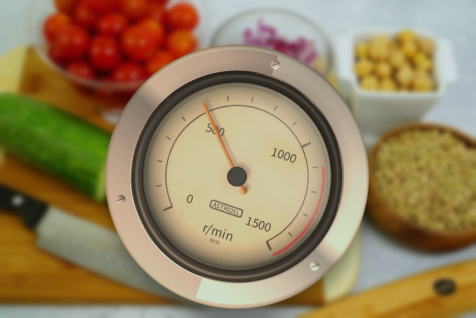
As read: 500; rpm
